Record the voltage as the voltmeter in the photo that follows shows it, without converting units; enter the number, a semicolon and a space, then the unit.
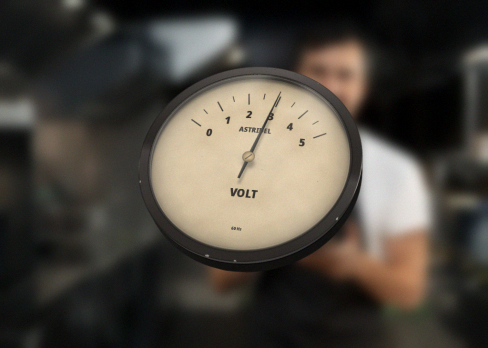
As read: 3; V
